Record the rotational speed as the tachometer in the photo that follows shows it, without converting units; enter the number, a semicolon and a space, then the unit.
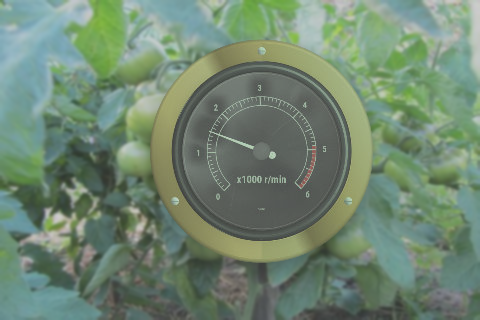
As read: 1500; rpm
